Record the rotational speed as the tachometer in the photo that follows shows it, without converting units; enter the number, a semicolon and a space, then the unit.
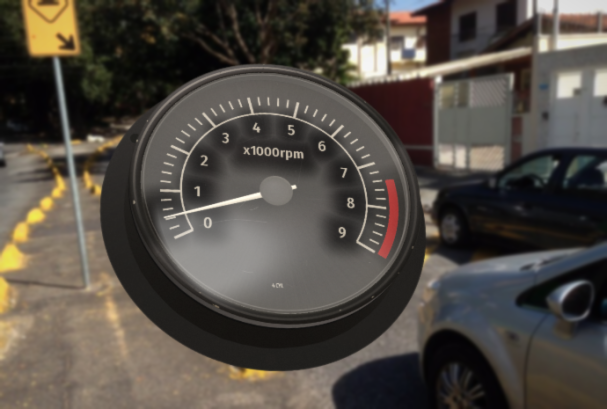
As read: 400; rpm
